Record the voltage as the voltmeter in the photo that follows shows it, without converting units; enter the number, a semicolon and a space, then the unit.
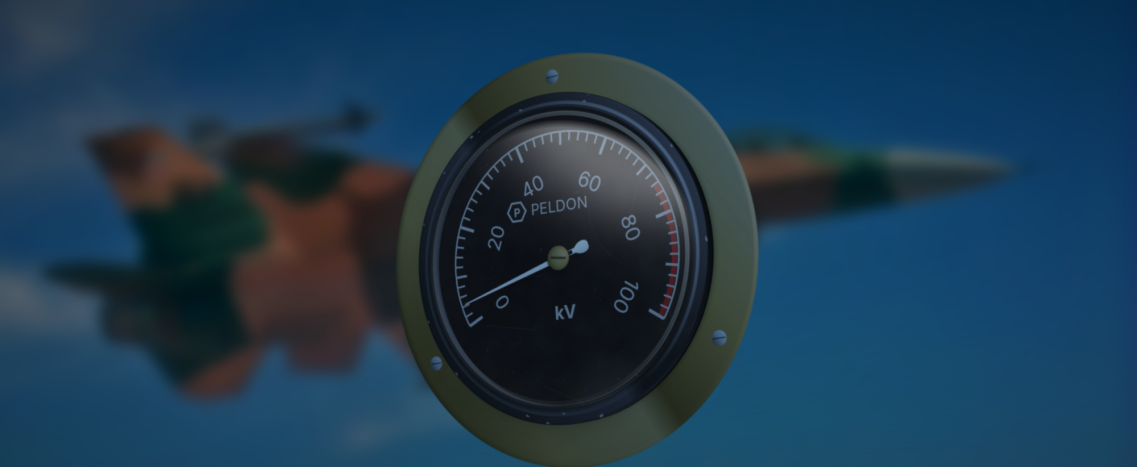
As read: 4; kV
